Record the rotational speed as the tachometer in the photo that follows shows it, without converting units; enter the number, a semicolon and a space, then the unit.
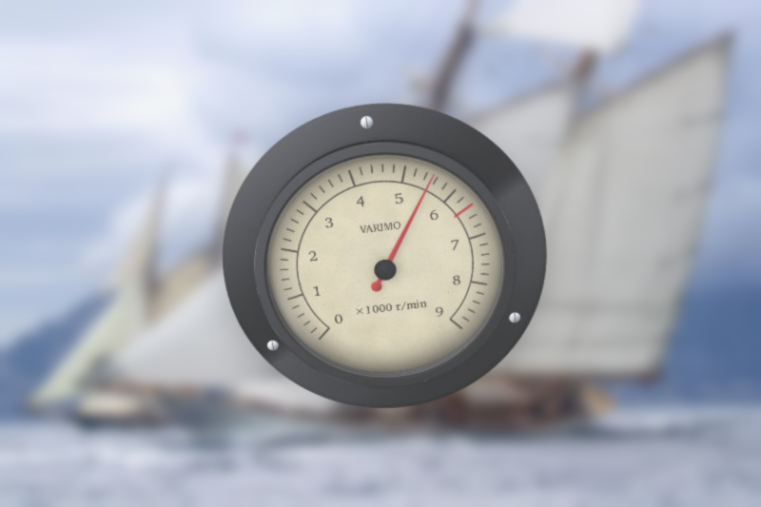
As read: 5500; rpm
